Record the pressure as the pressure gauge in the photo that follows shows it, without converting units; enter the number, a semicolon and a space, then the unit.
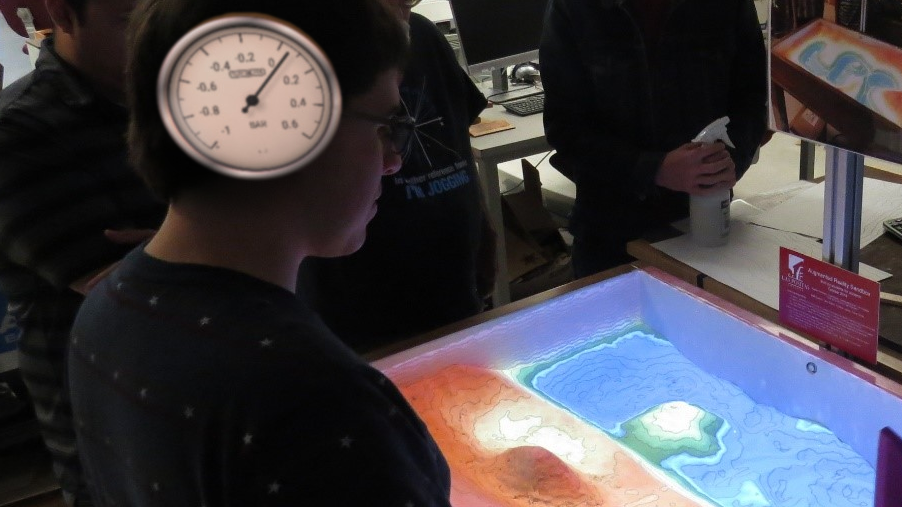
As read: 0.05; bar
